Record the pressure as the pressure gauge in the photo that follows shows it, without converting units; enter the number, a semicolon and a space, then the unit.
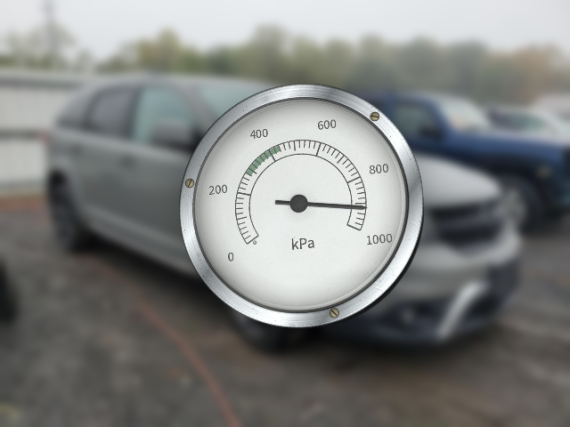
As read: 920; kPa
